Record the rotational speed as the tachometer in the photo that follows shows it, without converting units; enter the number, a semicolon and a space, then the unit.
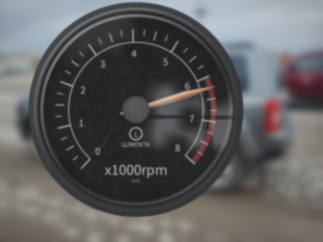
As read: 6250; rpm
